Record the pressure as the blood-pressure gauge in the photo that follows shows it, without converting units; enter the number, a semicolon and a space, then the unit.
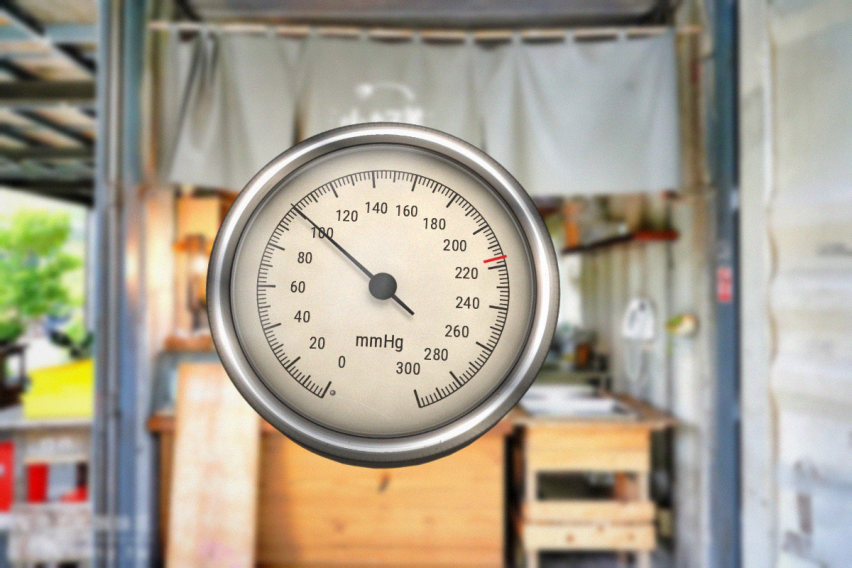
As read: 100; mmHg
